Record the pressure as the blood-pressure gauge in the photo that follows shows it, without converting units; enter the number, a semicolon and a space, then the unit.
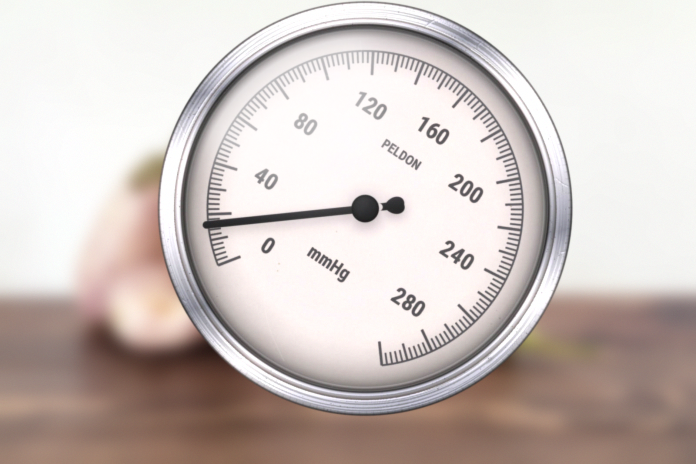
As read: 16; mmHg
